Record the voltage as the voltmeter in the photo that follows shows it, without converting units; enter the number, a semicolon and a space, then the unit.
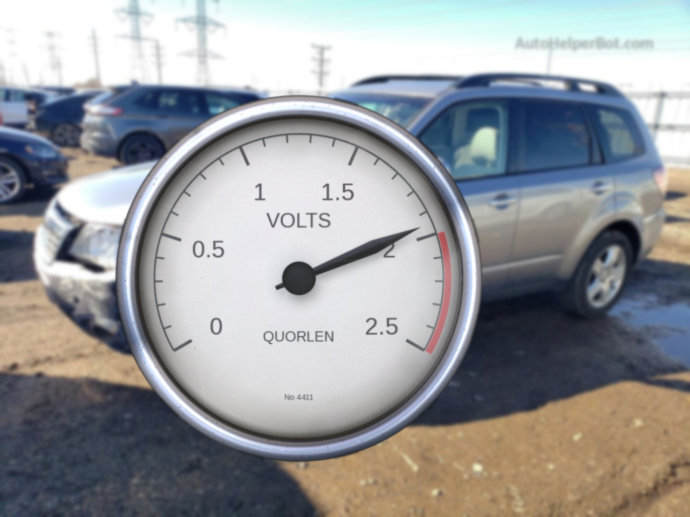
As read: 1.95; V
